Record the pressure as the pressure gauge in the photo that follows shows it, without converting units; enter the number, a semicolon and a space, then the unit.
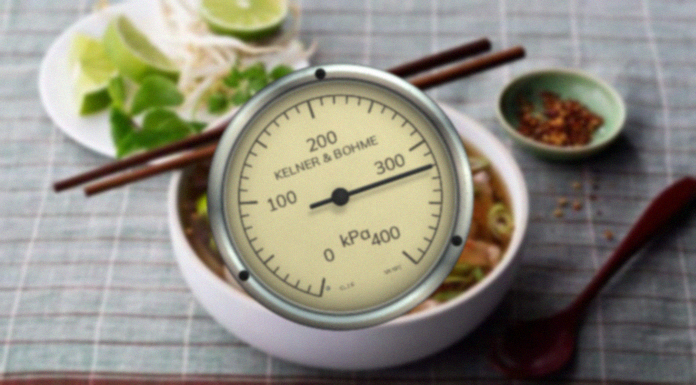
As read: 320; kPa
